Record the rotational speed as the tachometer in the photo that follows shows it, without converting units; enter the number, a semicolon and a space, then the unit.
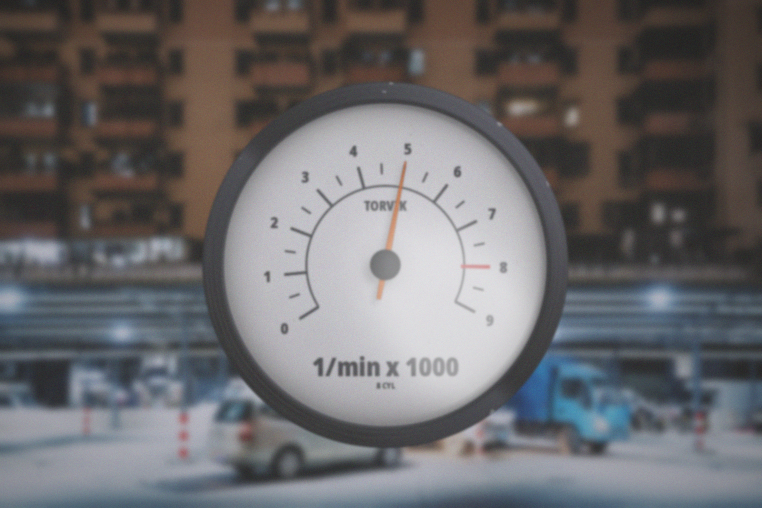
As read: 5000; rpm
